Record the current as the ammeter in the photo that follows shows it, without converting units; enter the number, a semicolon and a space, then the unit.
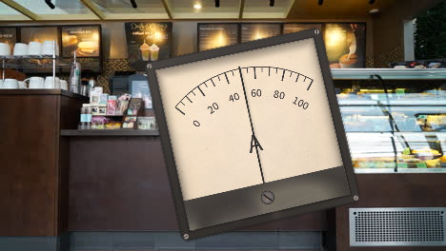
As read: 50; A
